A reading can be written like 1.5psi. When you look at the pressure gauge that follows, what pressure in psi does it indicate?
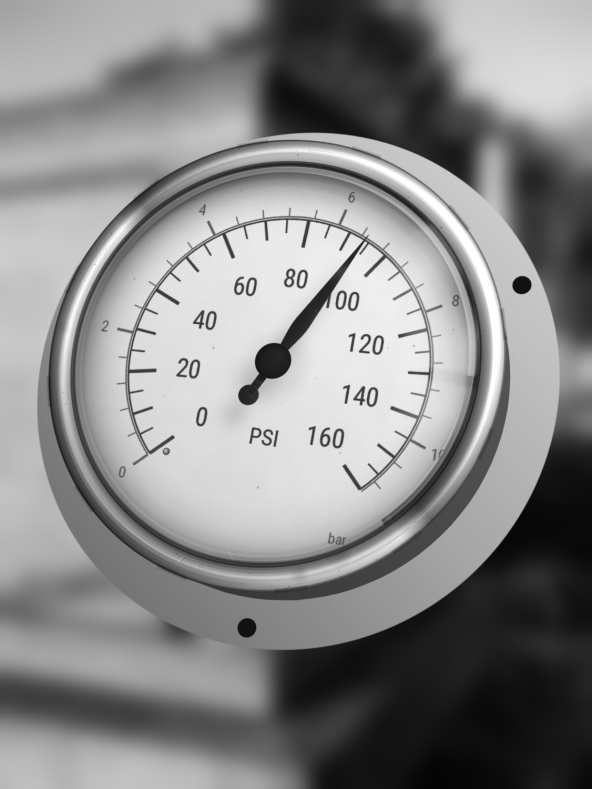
95psi
